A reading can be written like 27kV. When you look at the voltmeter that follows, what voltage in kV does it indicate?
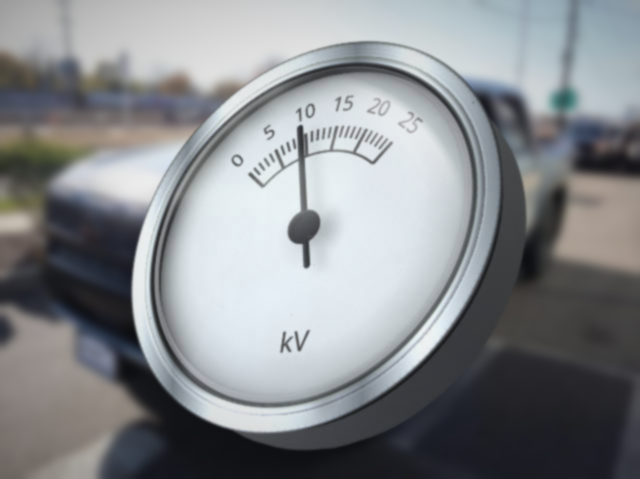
10kV
